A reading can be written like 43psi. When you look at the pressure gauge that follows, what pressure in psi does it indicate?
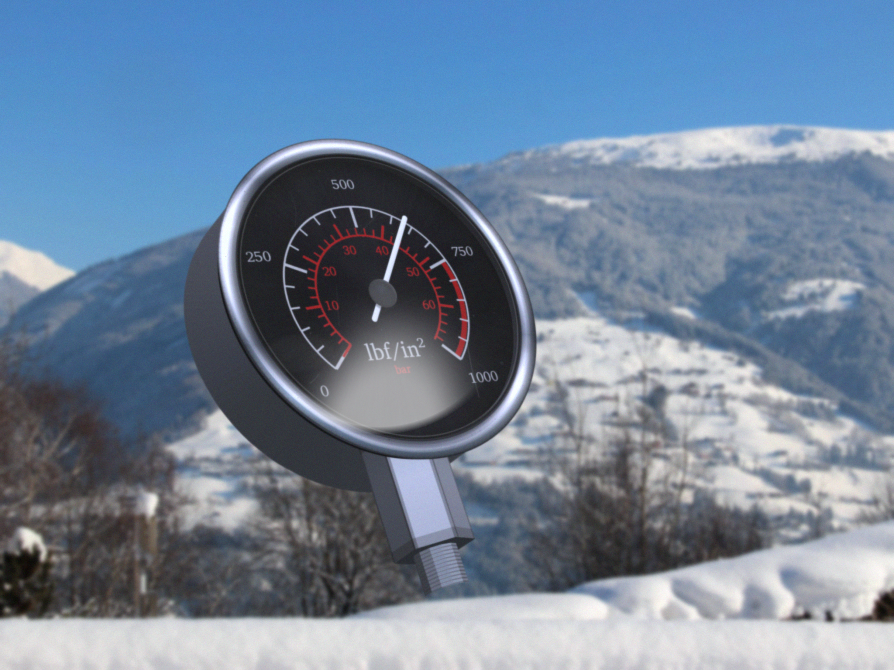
625psi
